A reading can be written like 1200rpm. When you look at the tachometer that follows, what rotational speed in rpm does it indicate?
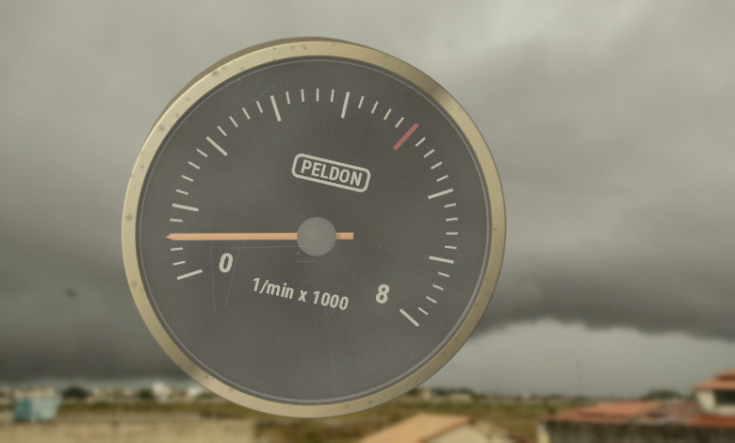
600rpm
